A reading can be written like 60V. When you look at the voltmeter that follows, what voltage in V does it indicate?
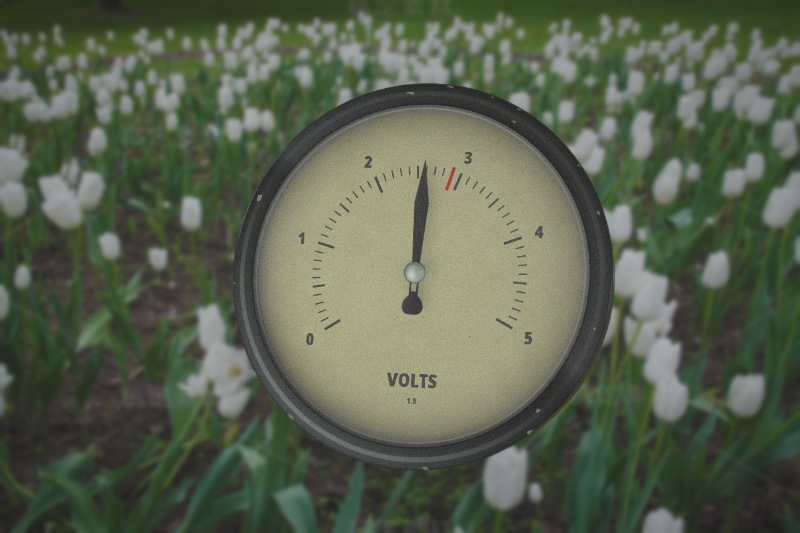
2.6V
